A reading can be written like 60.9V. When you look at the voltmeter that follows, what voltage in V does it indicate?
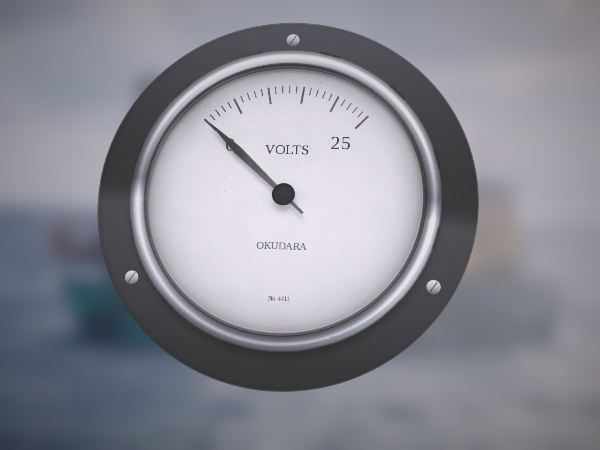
0V
